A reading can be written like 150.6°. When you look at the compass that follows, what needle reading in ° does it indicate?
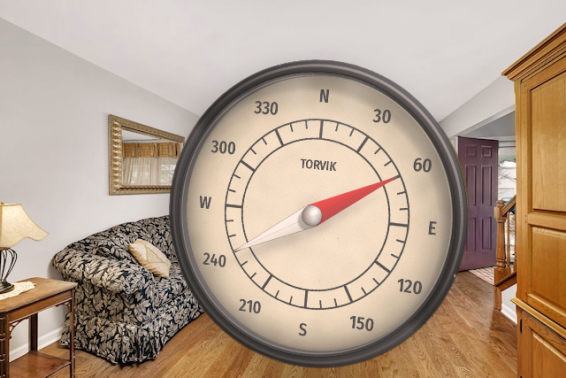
60°
